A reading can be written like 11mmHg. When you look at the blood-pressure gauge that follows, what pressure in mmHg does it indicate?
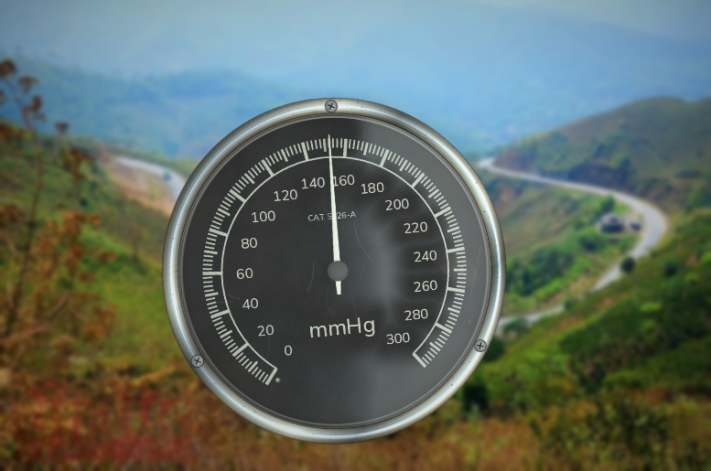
152mmHg
